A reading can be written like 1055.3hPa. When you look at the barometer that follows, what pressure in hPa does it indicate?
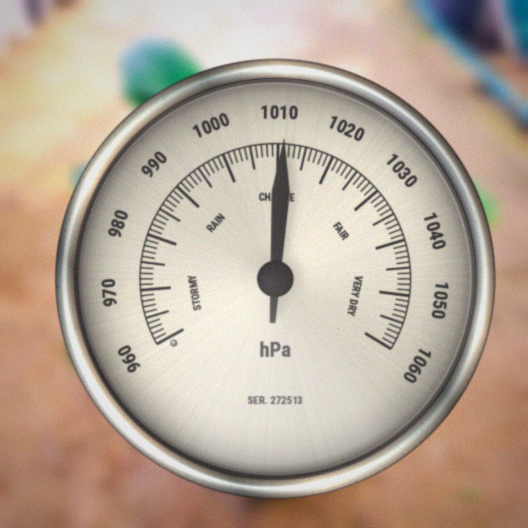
1011hPa
